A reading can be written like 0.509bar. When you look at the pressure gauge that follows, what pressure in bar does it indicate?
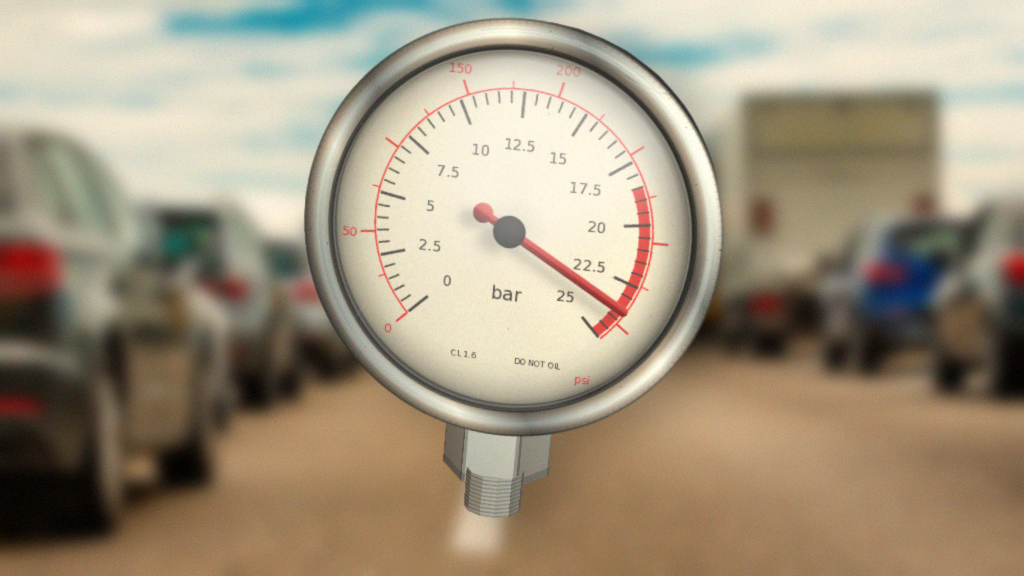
23.5bar
